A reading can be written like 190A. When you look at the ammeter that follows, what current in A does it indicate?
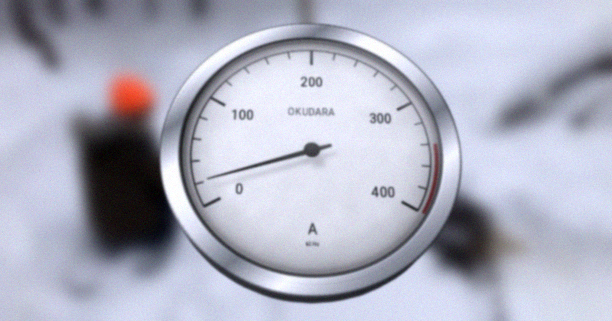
20A
